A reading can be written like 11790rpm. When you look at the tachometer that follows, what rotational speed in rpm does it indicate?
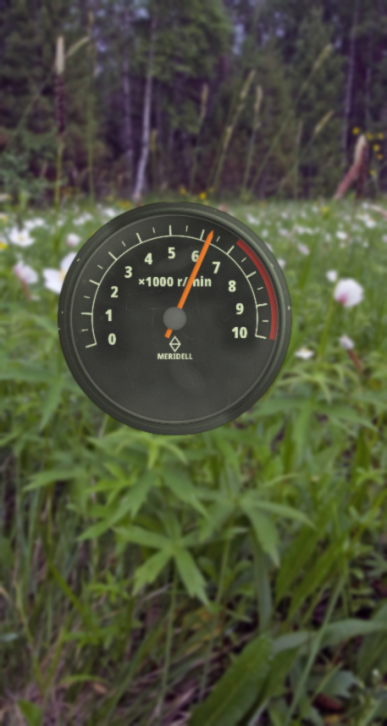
6250rpm
